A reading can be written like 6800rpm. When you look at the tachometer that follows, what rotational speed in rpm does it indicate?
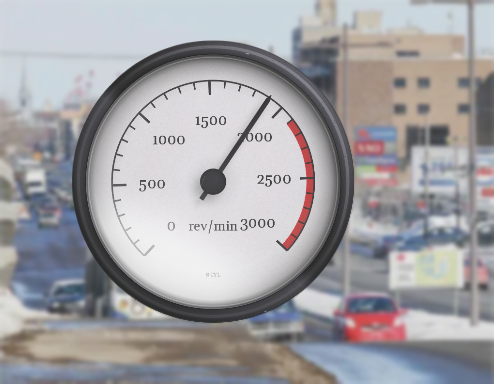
1900rpm
